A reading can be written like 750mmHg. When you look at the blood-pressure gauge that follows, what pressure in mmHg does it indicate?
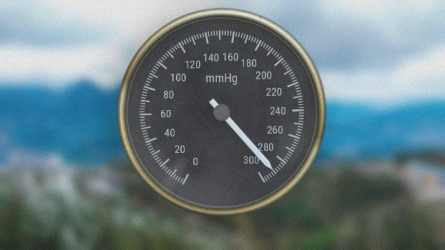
290mmHg
